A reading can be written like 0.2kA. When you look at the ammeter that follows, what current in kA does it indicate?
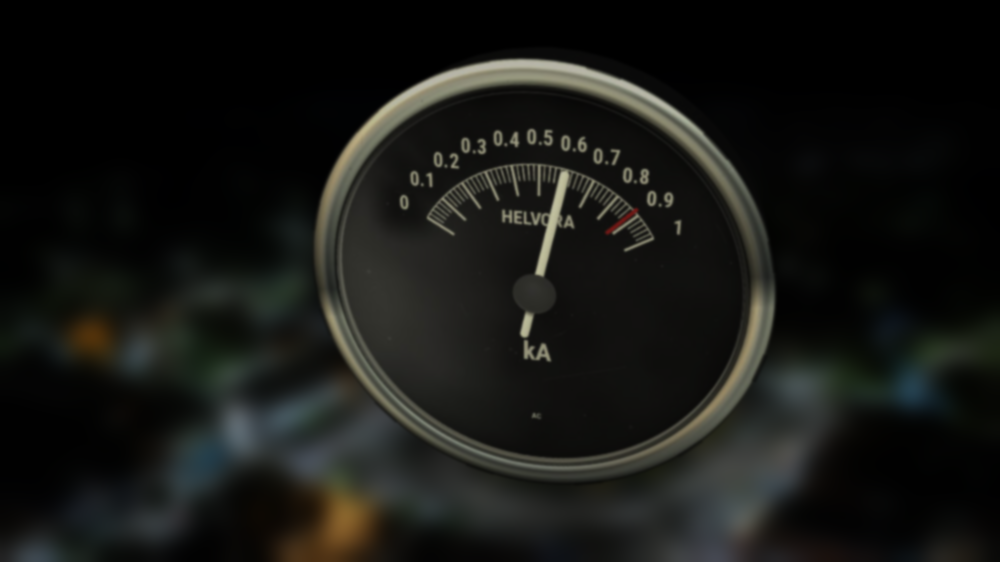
0.6kA
